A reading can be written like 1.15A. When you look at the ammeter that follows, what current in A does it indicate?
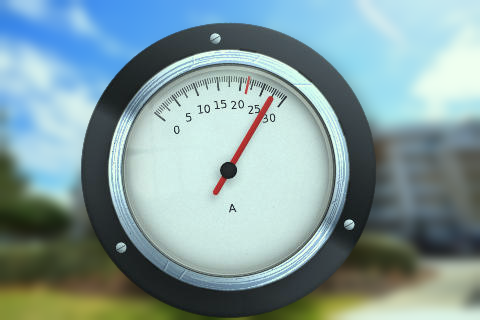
27.5A
